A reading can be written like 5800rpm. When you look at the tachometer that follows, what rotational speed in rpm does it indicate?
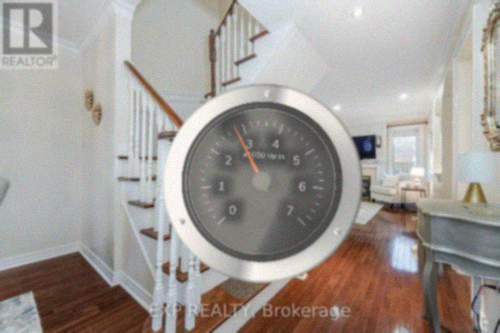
2800rpm
